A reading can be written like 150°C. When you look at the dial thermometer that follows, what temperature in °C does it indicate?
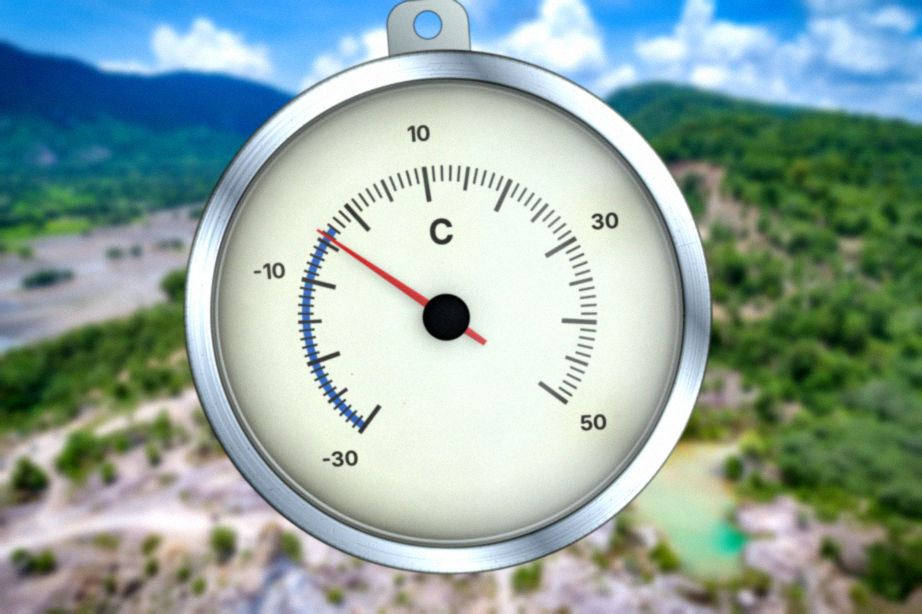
-4°C
